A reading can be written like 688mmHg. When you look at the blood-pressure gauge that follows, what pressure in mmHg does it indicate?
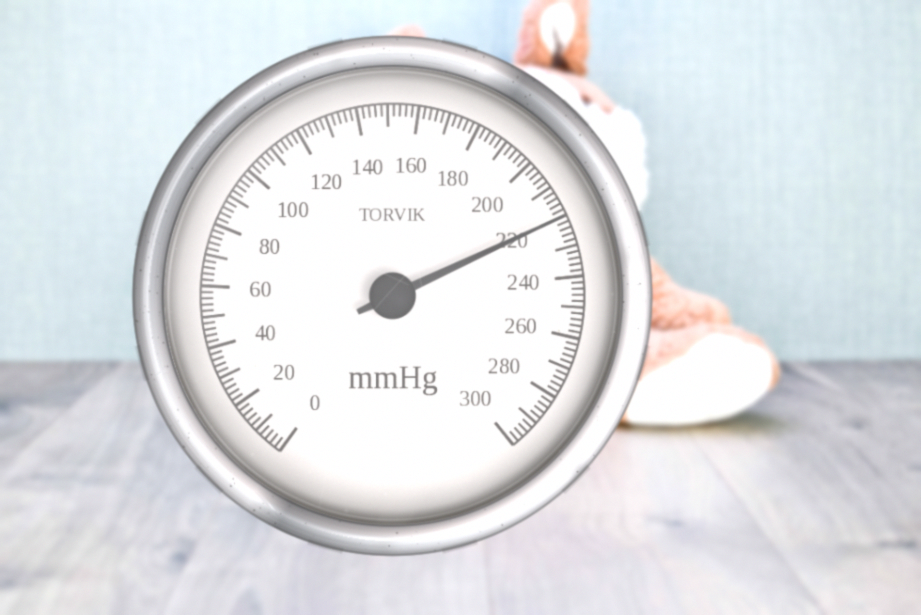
220mmHg
